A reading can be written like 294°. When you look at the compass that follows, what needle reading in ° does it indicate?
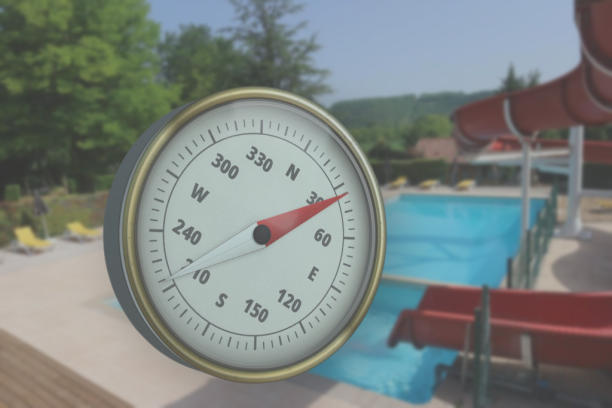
35°
